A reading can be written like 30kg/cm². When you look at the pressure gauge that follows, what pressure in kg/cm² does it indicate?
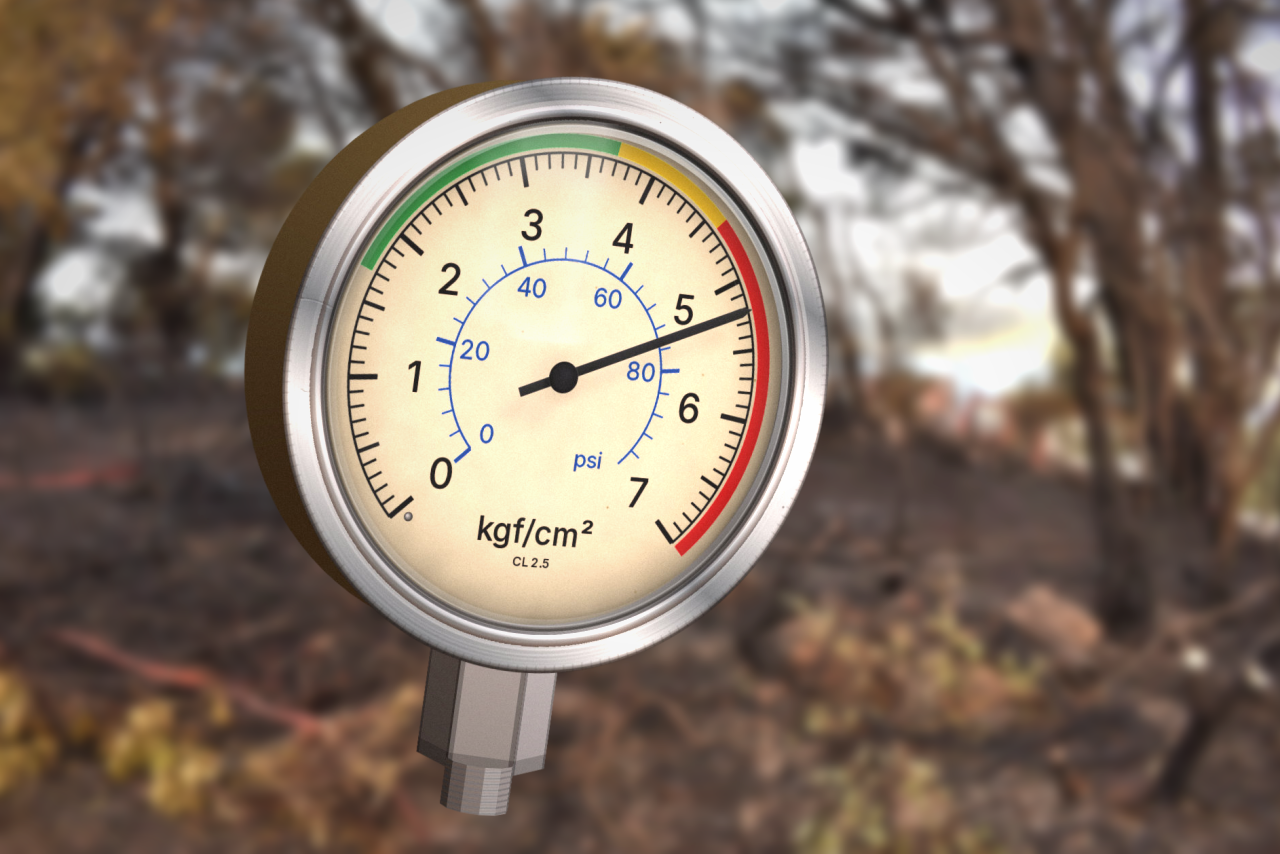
5.2kg/cm²
